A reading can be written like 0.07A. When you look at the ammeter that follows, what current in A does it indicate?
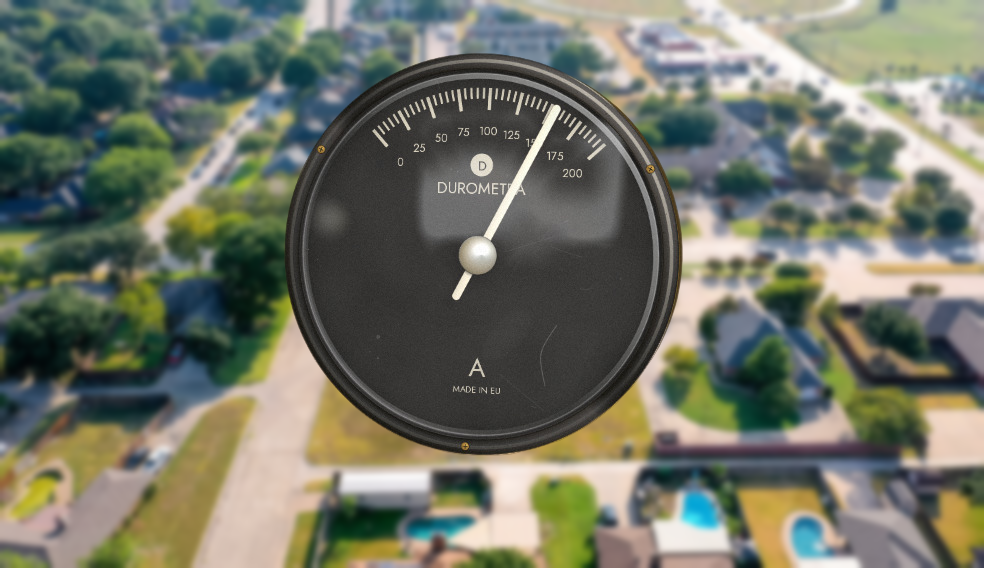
155A
